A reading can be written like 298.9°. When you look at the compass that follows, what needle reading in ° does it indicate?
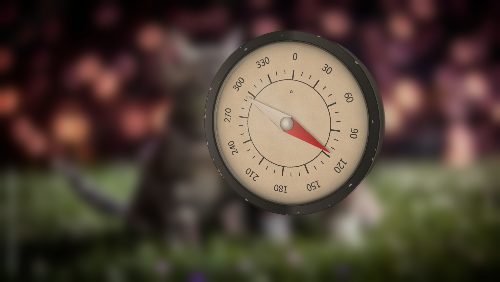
115°
